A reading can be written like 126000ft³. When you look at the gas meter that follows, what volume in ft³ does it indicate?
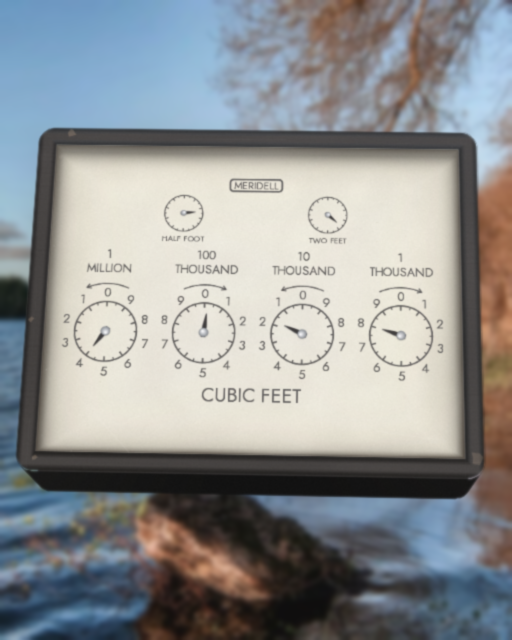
401800ft³
